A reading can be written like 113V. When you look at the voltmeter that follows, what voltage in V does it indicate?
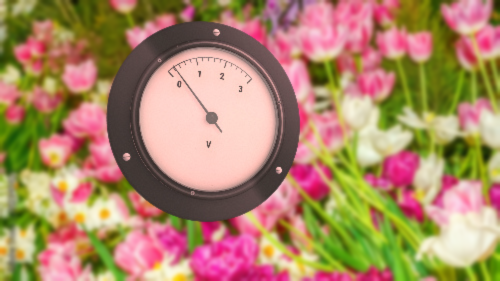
0.2V
